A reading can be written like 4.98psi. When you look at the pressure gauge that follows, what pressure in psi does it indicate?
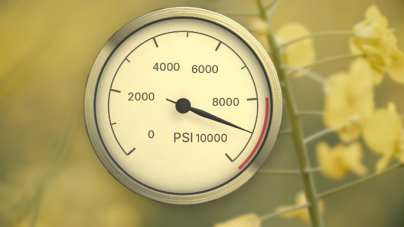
9000psi
